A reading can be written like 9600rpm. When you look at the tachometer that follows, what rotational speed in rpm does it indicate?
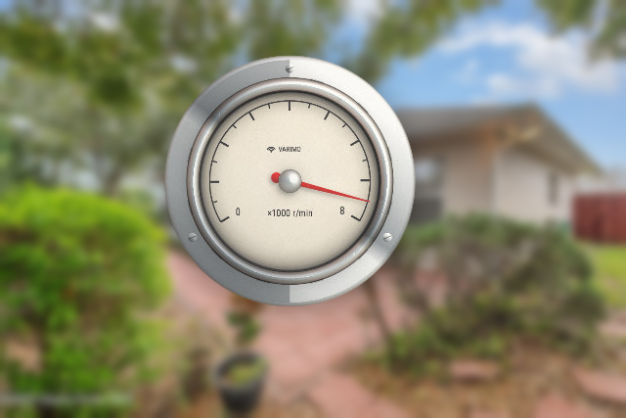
7500rpm
